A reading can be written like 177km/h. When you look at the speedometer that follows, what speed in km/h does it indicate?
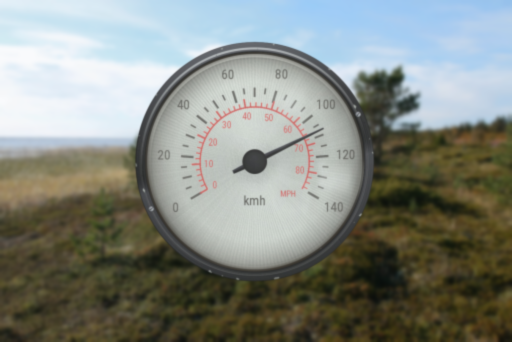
107.5km/h
